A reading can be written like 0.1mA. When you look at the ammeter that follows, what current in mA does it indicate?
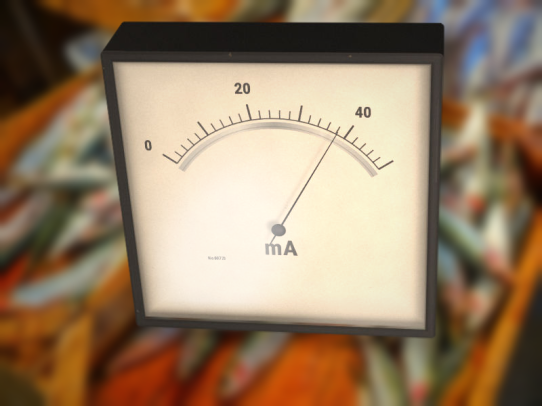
38mA
